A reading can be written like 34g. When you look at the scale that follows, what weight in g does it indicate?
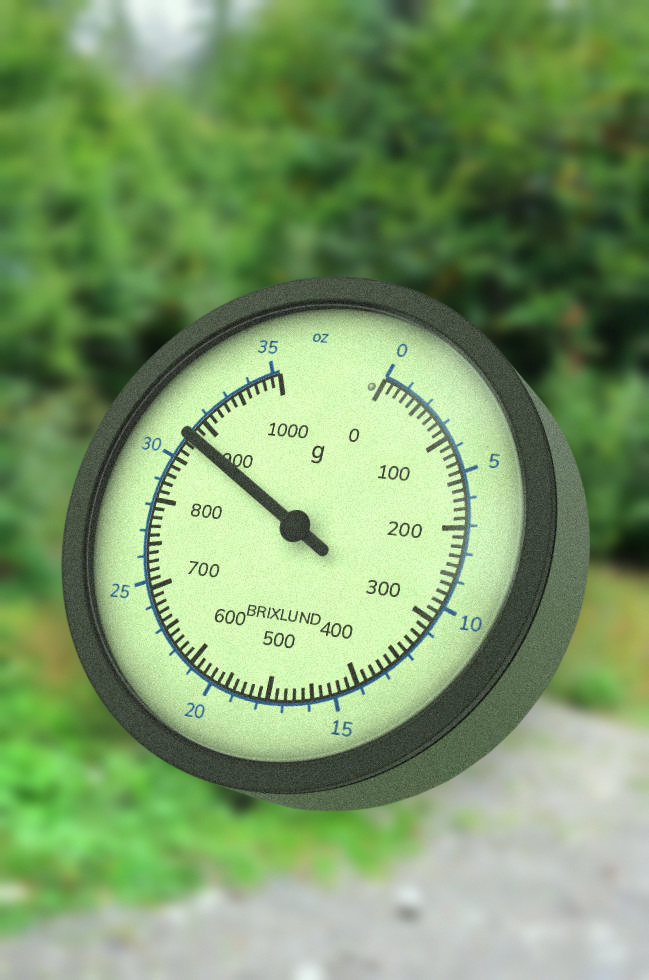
880g
